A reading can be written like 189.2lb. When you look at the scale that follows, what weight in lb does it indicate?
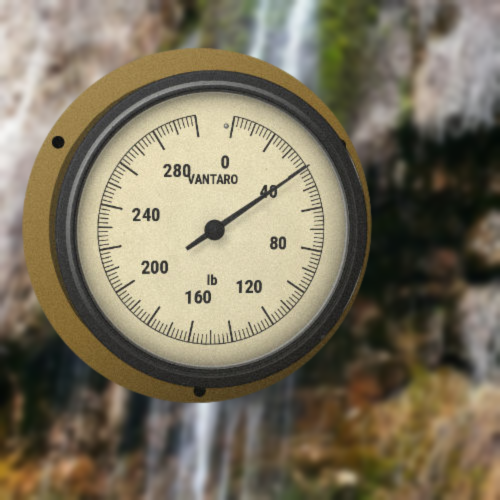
40lb
